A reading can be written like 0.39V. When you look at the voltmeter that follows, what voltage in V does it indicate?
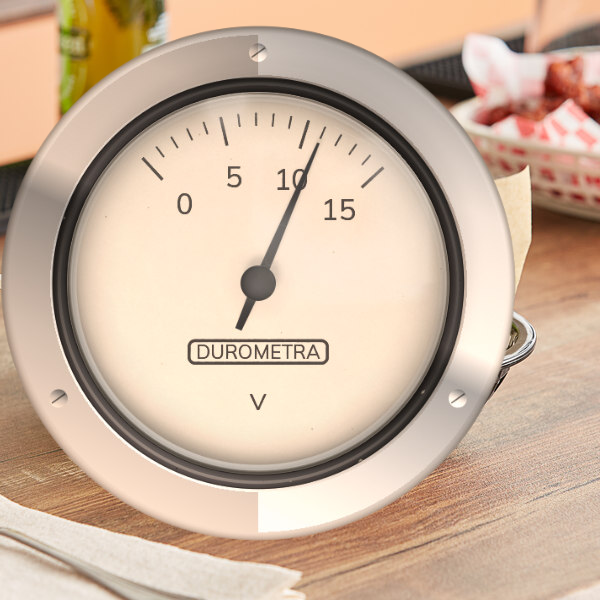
11V
